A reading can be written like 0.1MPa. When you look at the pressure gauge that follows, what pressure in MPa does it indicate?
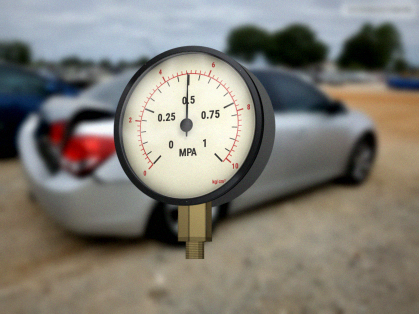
0.5MPa
